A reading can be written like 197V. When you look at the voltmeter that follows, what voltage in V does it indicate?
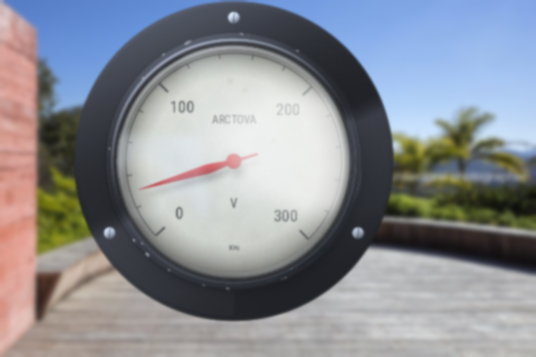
30V
